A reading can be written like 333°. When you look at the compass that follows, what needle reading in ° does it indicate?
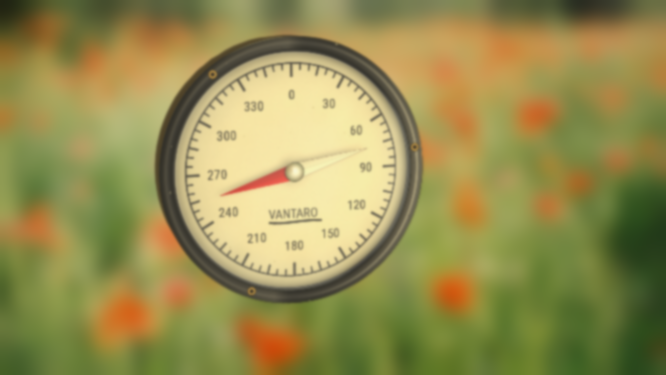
255°
